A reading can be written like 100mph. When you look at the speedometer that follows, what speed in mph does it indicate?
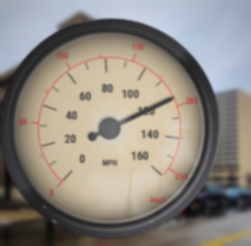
120mph
